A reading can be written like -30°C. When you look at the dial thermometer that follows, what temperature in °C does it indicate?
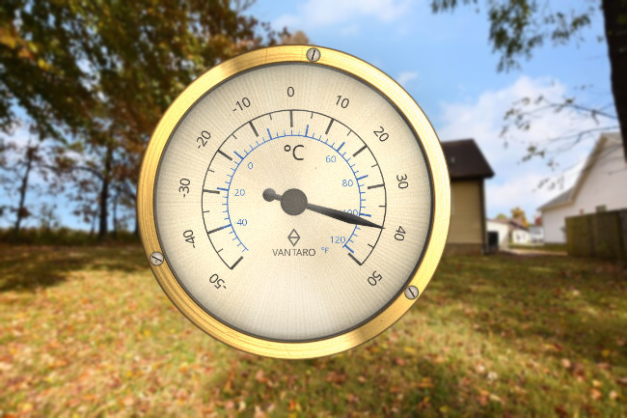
40°C
